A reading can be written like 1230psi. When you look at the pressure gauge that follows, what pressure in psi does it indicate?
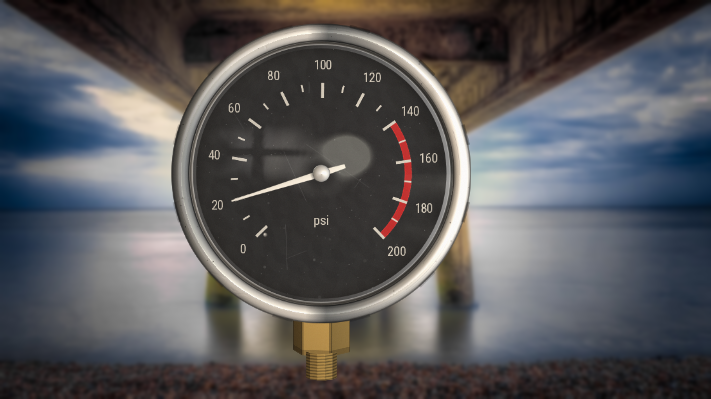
20psi
